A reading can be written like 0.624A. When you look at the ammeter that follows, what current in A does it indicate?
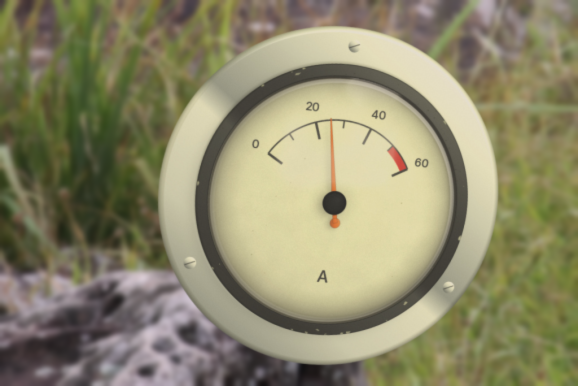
25A
